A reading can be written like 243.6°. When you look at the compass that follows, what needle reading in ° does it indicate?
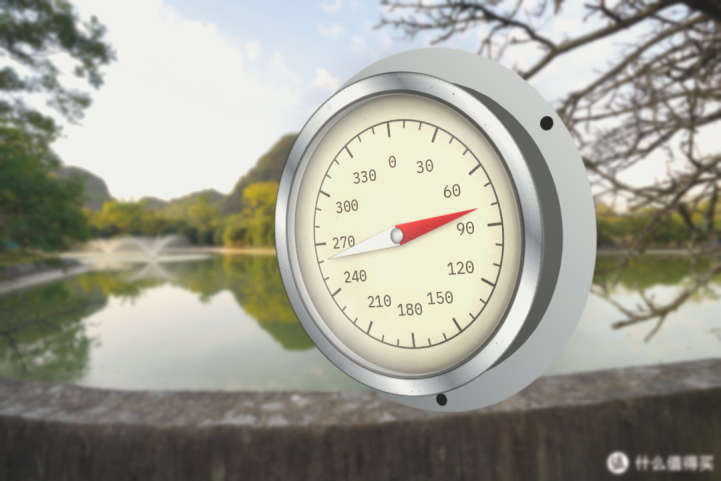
80°
